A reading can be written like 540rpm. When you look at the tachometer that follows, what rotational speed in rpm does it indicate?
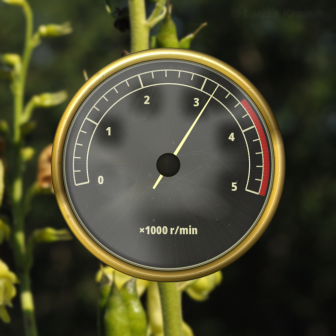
3200rpm
